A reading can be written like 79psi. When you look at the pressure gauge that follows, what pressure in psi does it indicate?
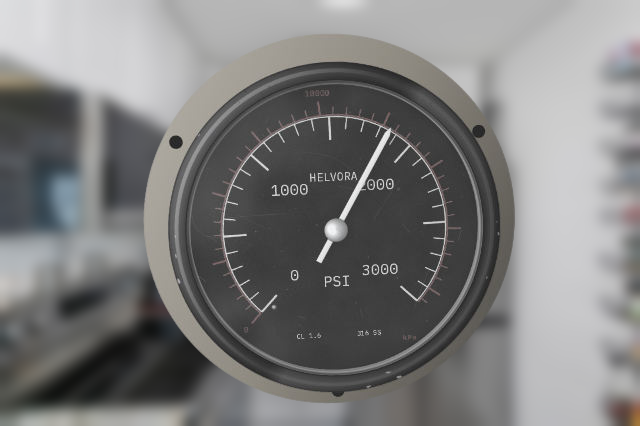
1850psi
